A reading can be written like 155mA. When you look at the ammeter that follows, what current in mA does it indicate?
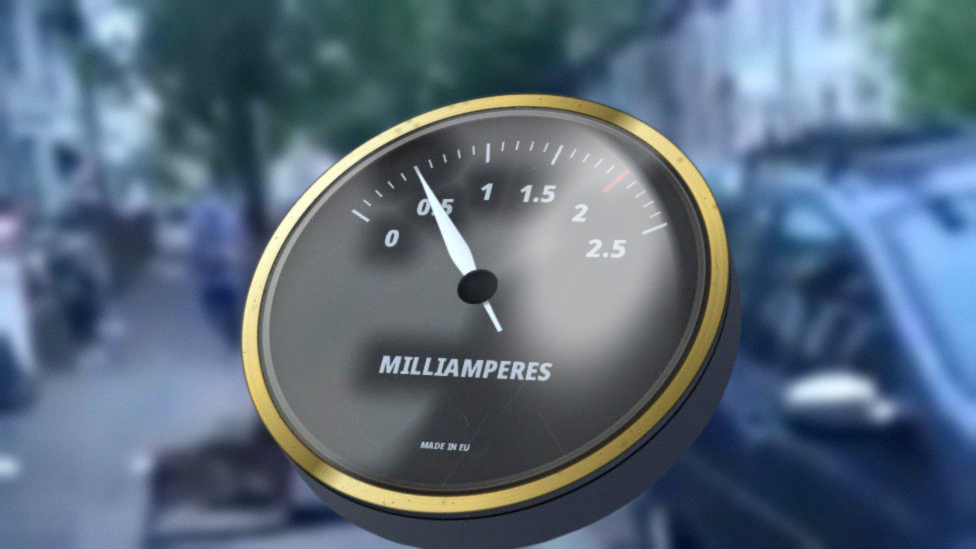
0.5mA
